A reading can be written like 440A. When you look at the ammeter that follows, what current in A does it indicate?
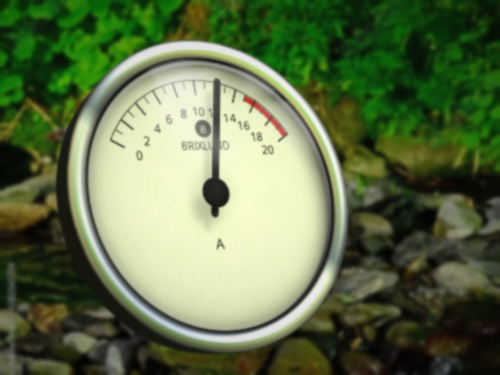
12A
